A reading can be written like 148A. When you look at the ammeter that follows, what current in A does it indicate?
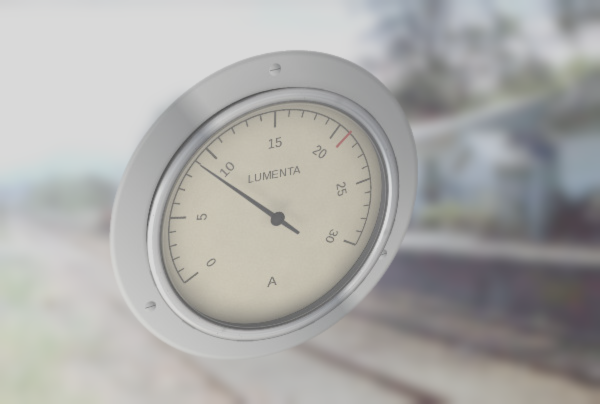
9A
